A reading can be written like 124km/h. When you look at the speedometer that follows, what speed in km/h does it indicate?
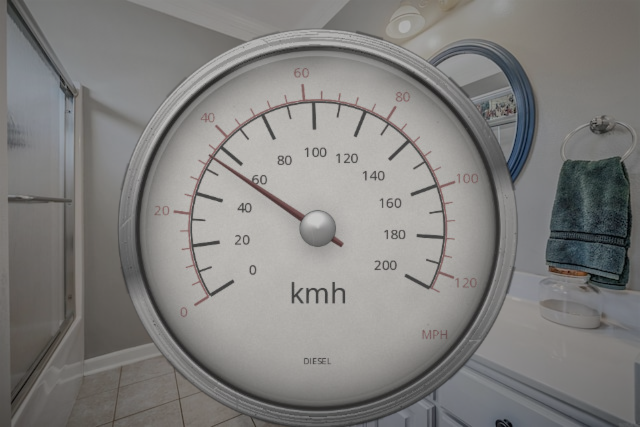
55km/h
